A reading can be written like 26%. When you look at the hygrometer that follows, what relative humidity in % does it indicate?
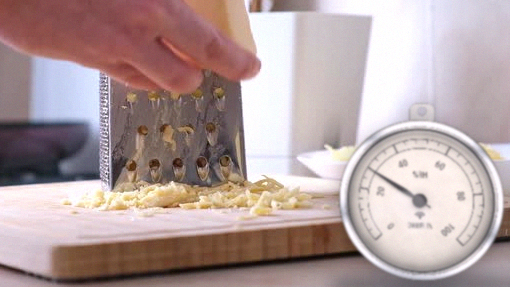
28%
